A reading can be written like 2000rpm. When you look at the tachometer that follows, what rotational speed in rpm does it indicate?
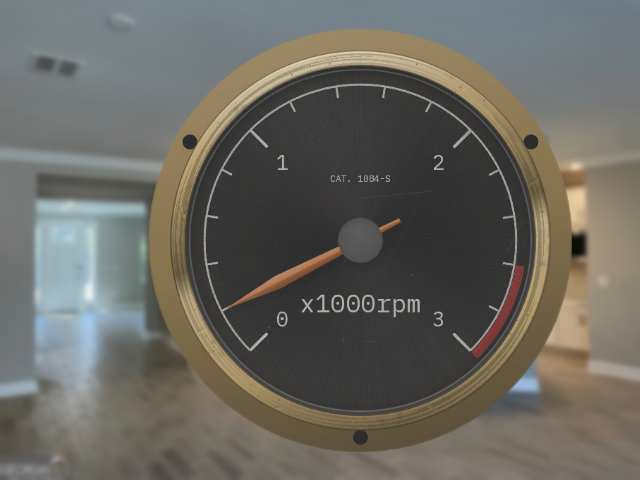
200rpm
